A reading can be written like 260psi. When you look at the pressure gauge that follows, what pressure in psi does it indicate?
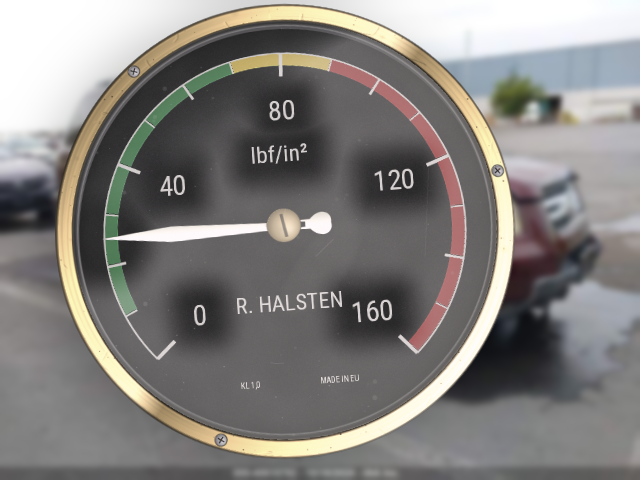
25psi
